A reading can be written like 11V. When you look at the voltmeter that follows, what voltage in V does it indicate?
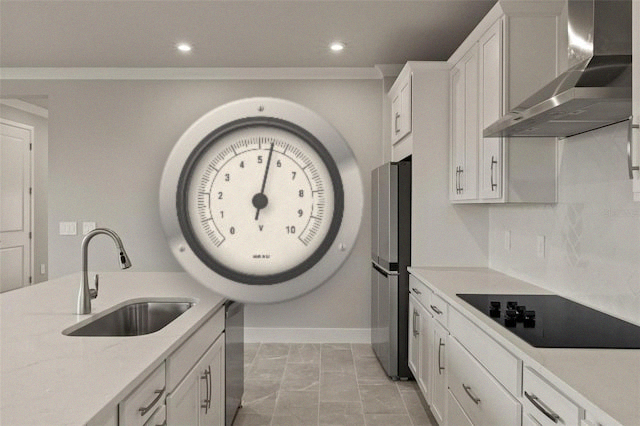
5.5V
